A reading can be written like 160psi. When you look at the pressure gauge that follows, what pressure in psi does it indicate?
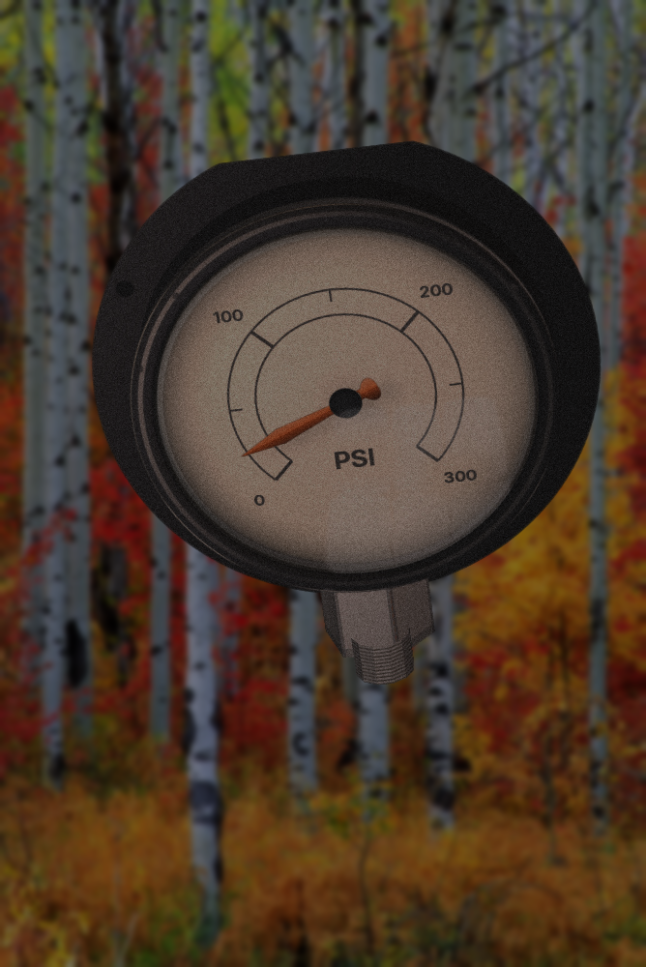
25psi
